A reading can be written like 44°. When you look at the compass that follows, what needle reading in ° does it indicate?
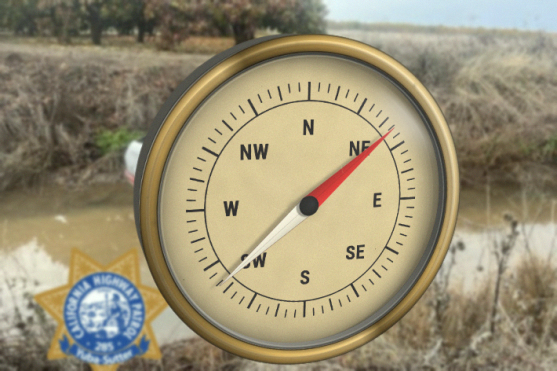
50°
